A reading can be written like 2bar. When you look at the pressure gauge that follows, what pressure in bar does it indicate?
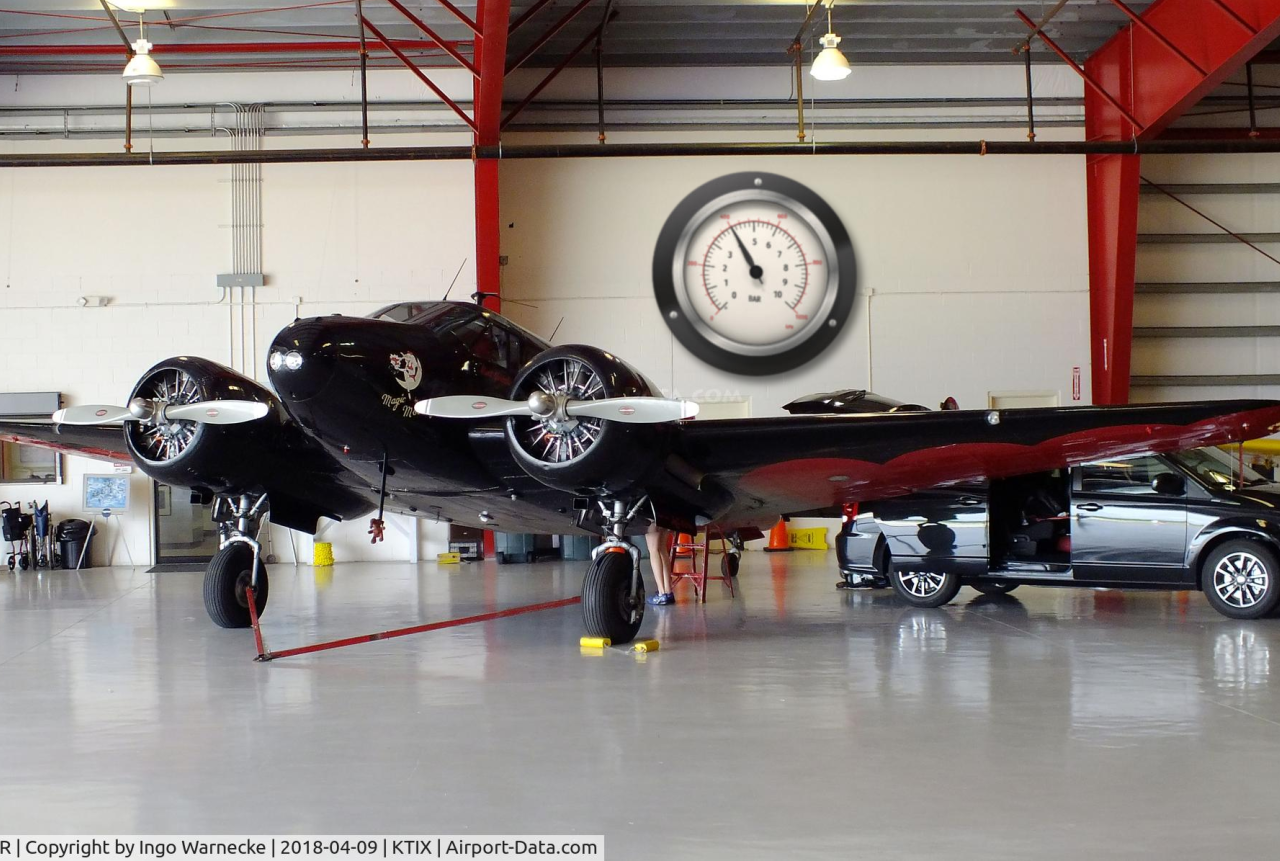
4bar
